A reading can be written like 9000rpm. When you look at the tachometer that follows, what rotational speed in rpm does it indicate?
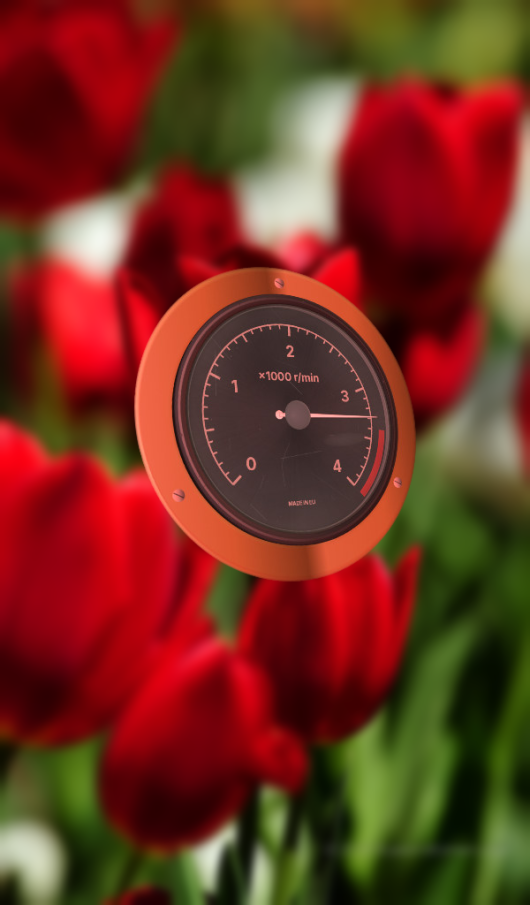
3300rpm
